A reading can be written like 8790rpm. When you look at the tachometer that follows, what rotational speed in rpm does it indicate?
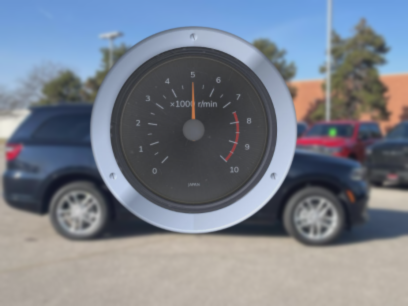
5000rpm
